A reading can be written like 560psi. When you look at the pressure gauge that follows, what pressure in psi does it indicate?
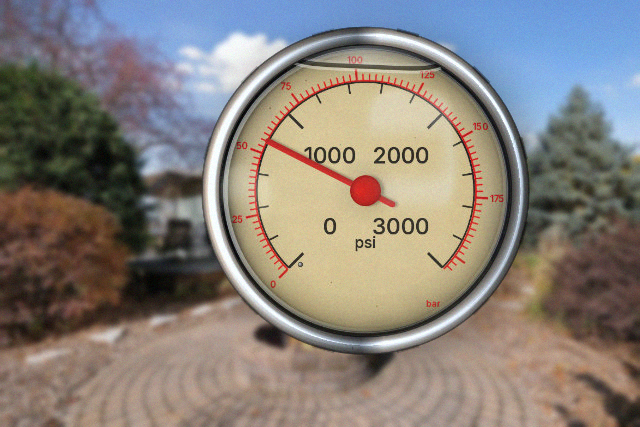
800psi
